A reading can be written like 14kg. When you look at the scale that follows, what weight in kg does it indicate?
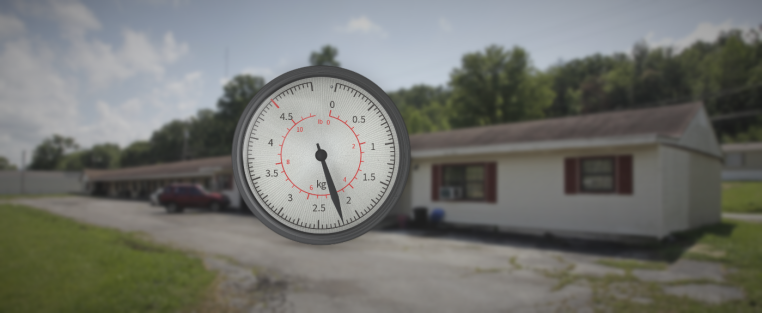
2.2kg
